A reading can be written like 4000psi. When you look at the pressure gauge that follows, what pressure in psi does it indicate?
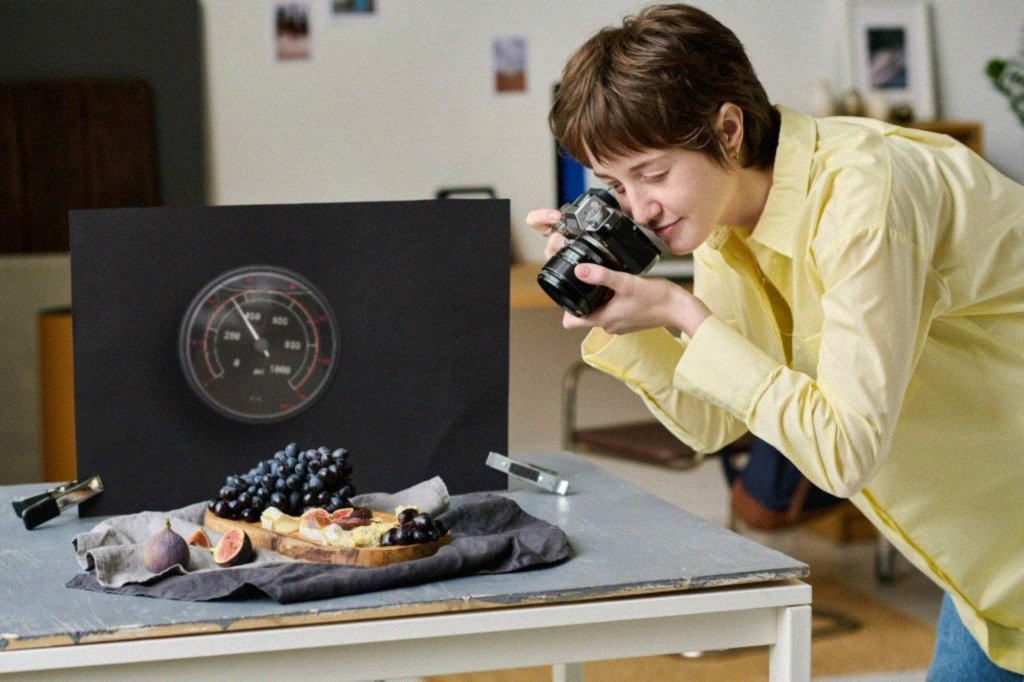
350psi
